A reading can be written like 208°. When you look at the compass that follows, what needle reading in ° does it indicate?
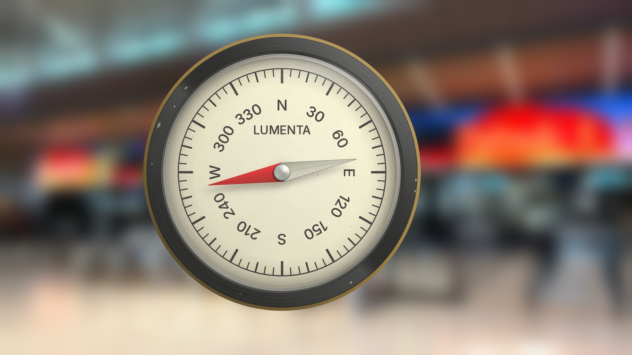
260°
